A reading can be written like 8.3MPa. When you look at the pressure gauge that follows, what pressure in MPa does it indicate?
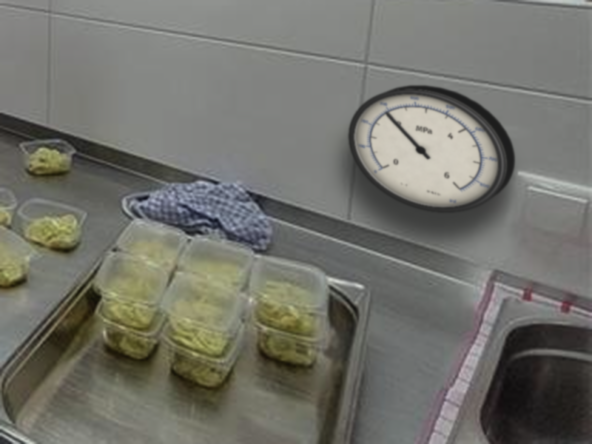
2MPa
